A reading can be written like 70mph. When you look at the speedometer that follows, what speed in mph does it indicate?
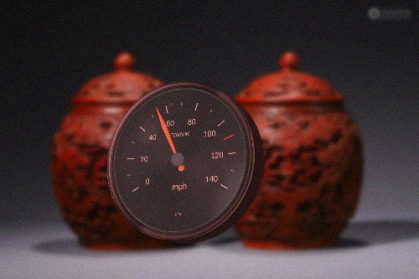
55mph
